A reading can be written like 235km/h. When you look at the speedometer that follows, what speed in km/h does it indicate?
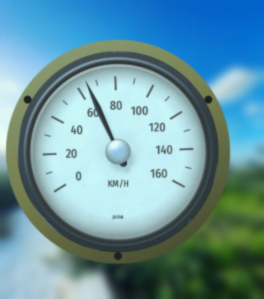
65km/h
